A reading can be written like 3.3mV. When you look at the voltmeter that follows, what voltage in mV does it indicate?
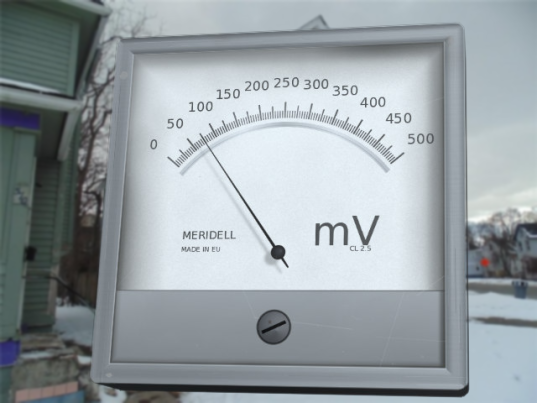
75mV
